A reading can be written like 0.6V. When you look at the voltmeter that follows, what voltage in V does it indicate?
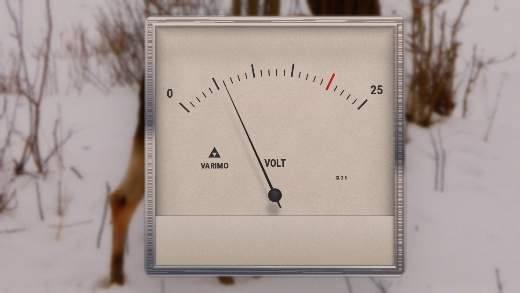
6V
